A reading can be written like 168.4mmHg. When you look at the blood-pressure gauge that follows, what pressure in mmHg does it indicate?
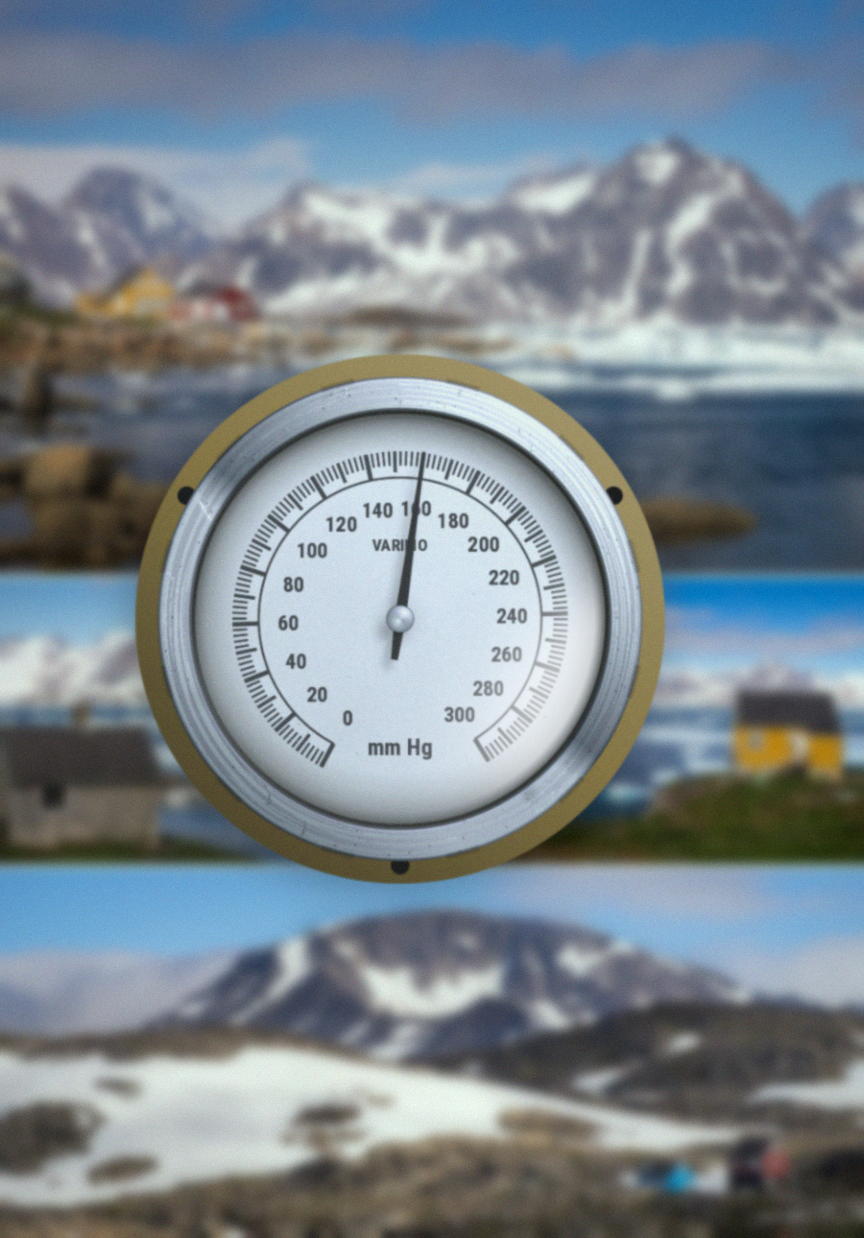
160mmHg
